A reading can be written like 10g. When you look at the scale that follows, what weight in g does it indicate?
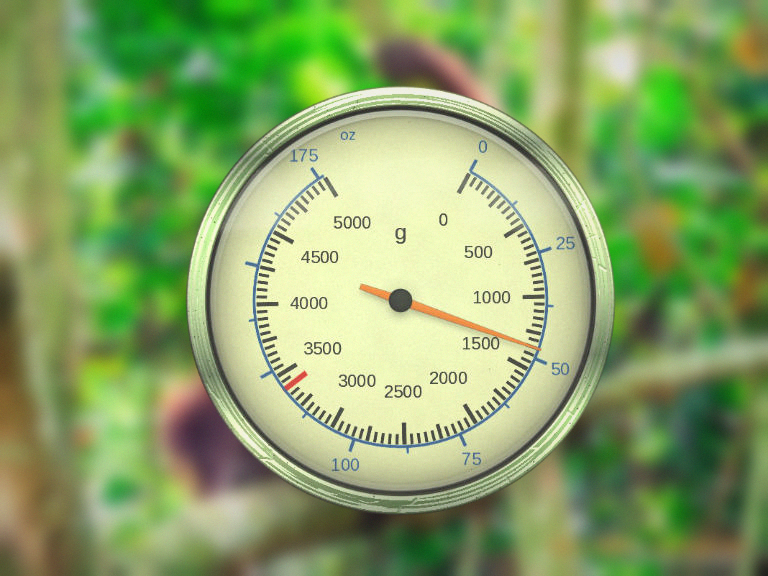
1350g
